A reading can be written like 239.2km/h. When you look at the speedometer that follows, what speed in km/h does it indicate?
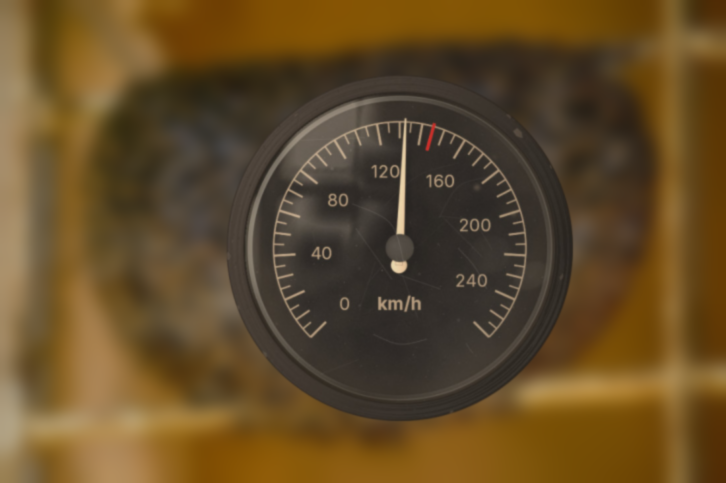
132.5km/h
